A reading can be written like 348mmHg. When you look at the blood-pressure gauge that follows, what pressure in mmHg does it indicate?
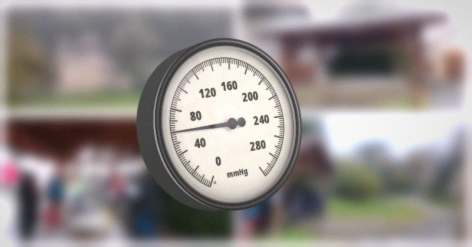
60mmHg
